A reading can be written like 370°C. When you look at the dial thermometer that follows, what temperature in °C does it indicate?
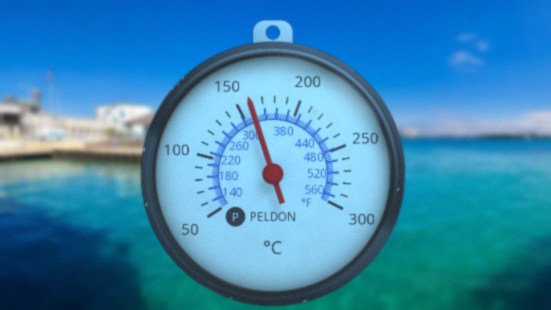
160°C
